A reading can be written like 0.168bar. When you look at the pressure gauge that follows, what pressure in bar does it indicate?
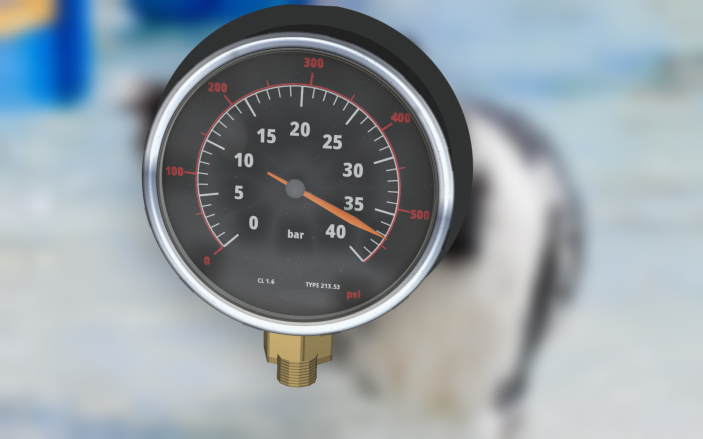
37bar
